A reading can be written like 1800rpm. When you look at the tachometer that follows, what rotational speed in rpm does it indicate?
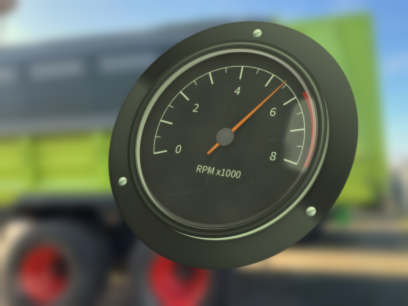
5500rpm
